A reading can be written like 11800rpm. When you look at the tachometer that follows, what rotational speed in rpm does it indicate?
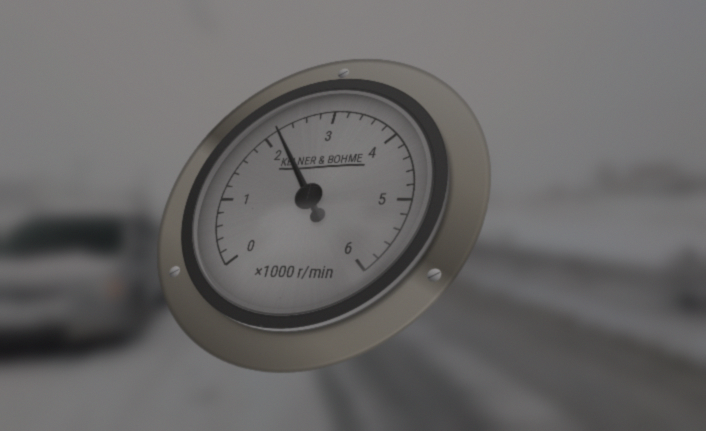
2200rpm
